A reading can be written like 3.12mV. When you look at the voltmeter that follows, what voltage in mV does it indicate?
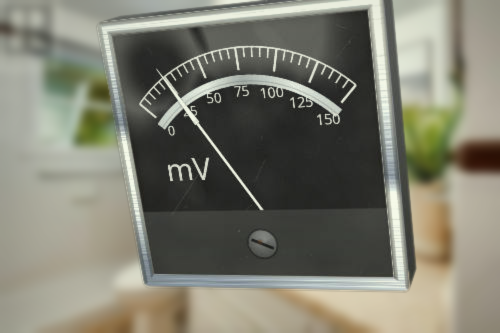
25mV
